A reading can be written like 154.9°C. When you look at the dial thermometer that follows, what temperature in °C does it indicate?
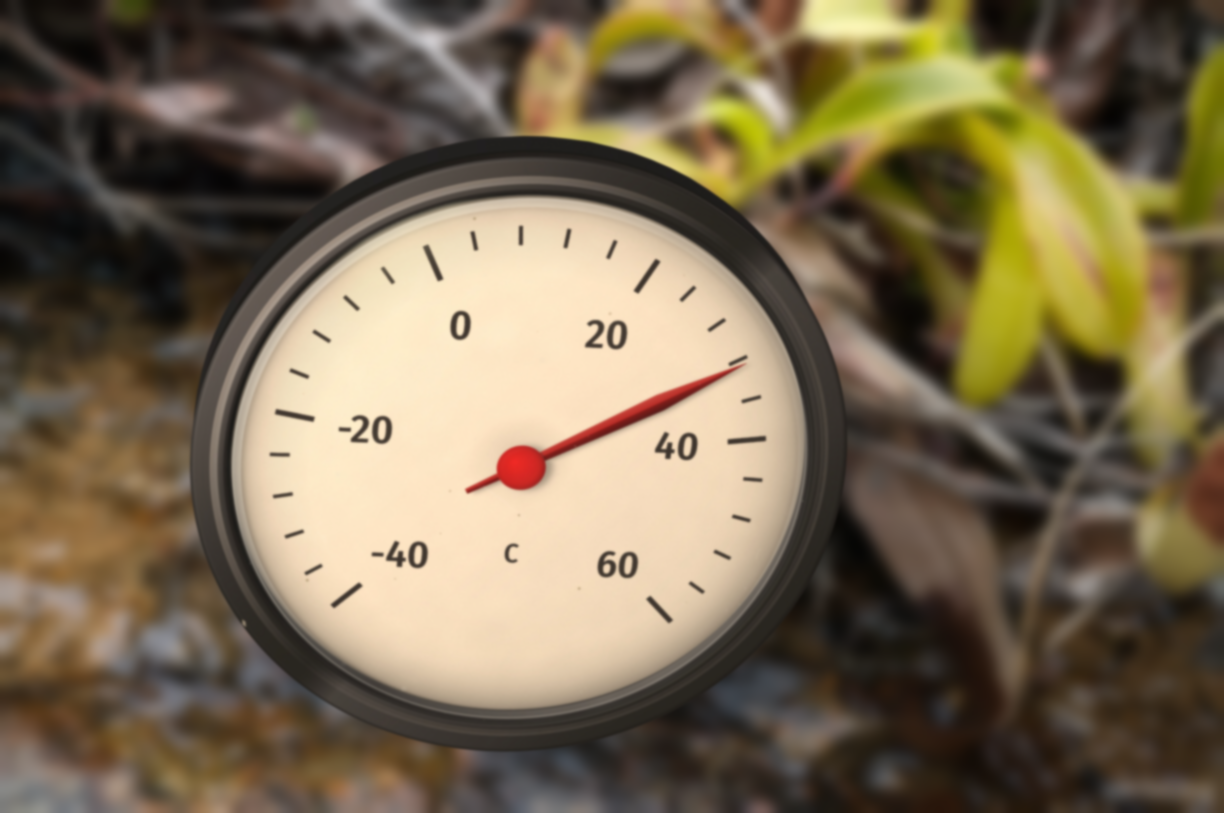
32°C
